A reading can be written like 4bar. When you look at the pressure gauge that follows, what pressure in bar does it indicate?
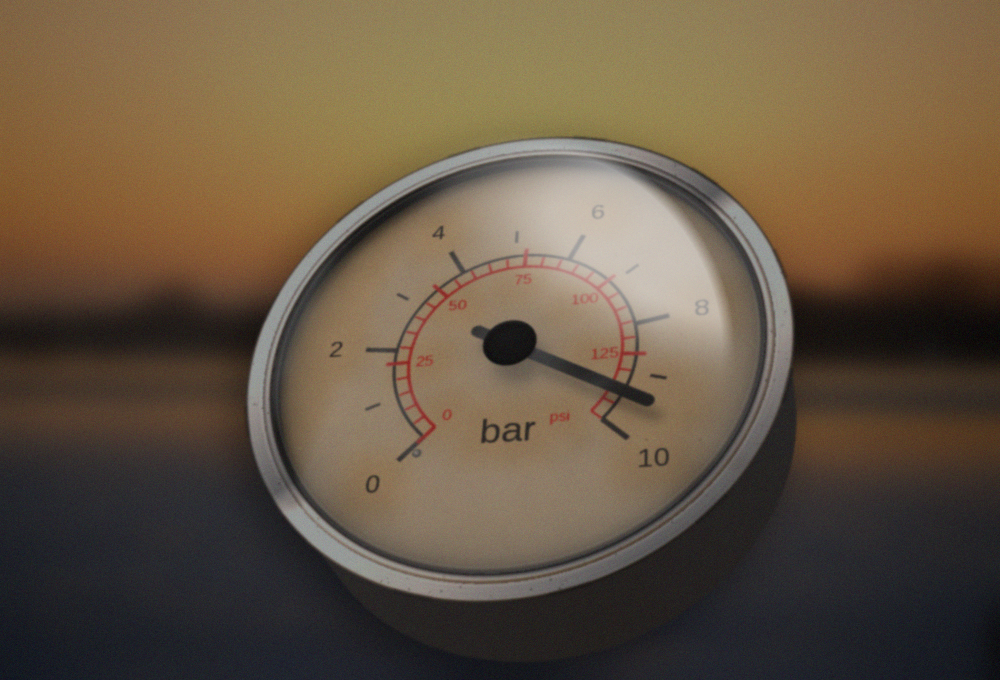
9.5bar
